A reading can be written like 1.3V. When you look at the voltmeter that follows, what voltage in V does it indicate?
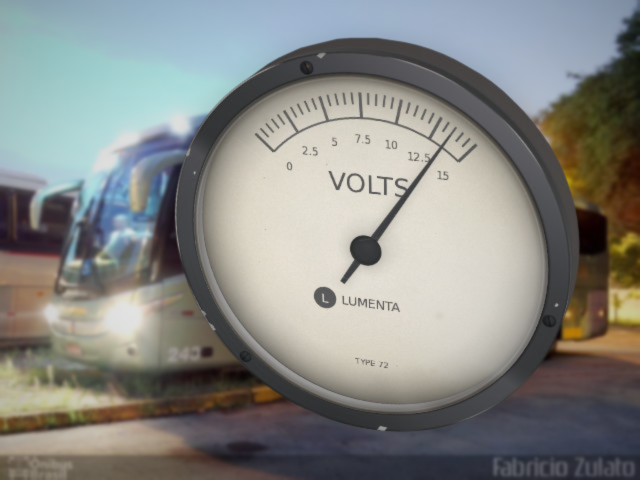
13.5V
